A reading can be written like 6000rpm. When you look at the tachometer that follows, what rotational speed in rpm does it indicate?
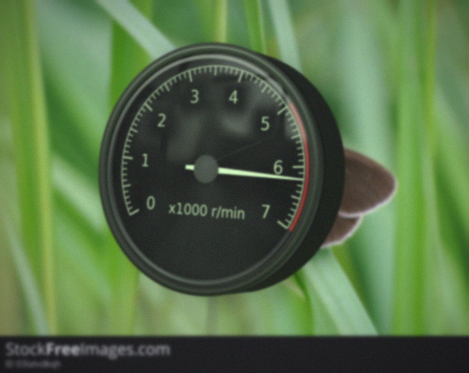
6200rpm
